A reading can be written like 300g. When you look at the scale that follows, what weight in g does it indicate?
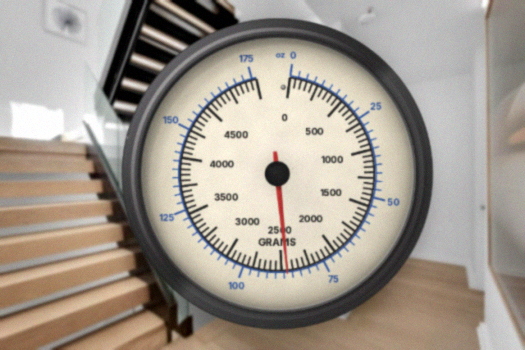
2450g
